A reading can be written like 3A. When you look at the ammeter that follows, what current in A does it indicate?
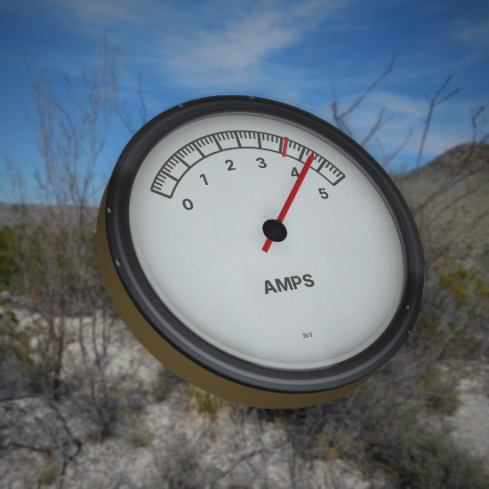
4.2A
